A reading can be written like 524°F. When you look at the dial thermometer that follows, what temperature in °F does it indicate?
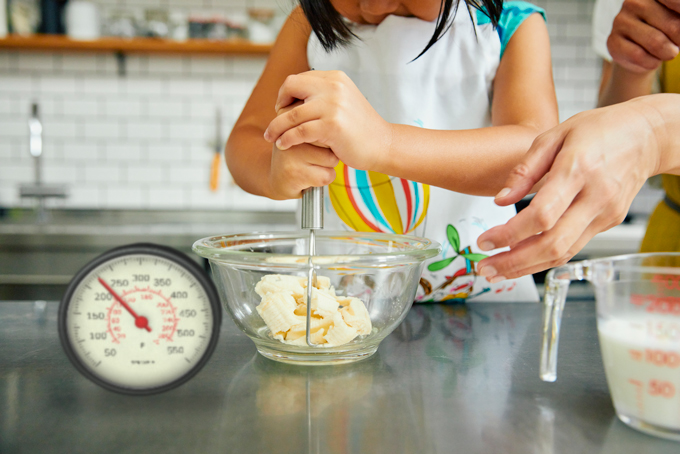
225°F
